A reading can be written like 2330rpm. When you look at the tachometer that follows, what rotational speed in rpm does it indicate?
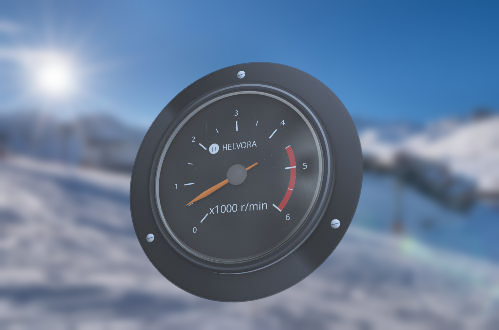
500rpm
